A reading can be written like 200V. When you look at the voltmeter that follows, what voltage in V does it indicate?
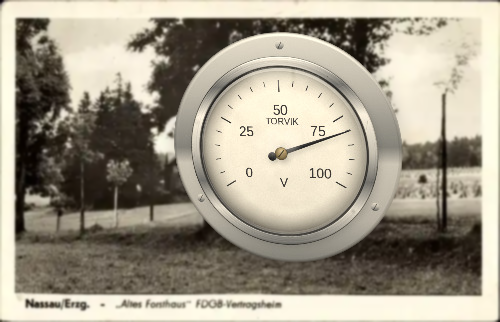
80V
